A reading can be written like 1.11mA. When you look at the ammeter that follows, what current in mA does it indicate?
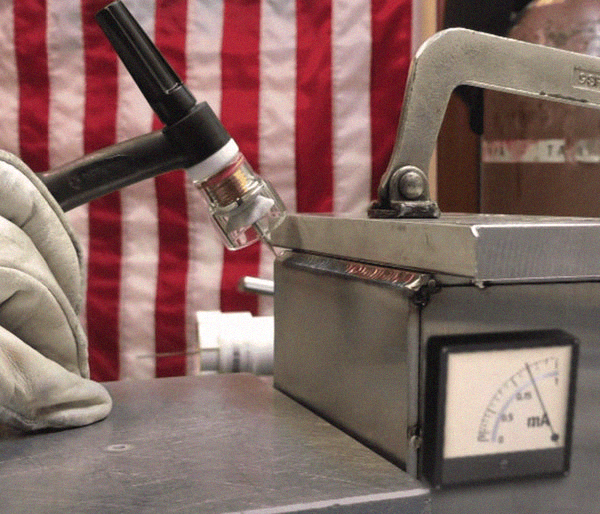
0.85mA
